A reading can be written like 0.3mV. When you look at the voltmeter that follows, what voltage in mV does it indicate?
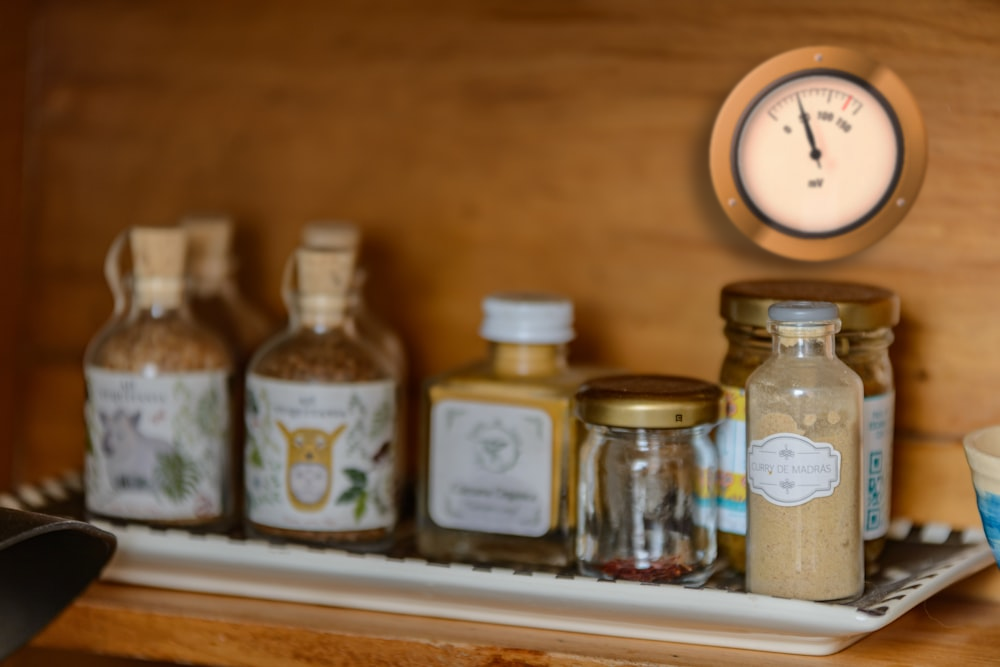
50mV
